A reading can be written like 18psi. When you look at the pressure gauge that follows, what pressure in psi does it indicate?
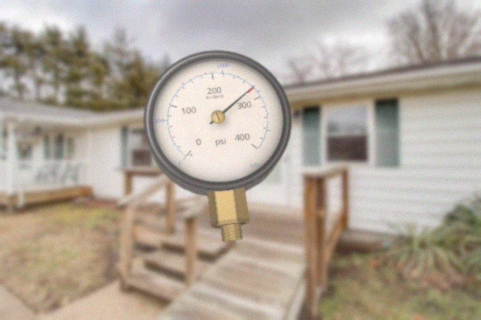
280psi
